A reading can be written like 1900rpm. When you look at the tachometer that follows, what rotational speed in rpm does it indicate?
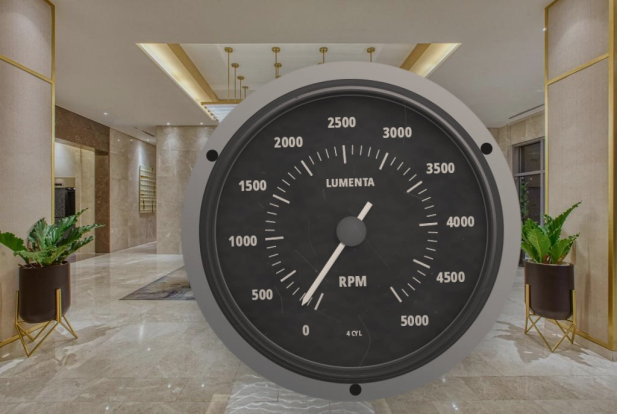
150rpm
